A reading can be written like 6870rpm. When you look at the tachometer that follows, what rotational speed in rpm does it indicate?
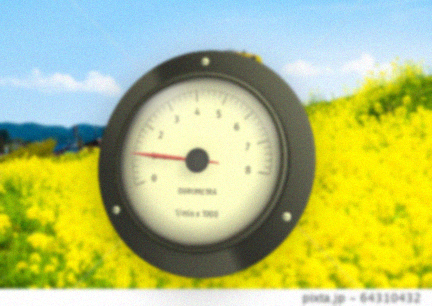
1000rpm
